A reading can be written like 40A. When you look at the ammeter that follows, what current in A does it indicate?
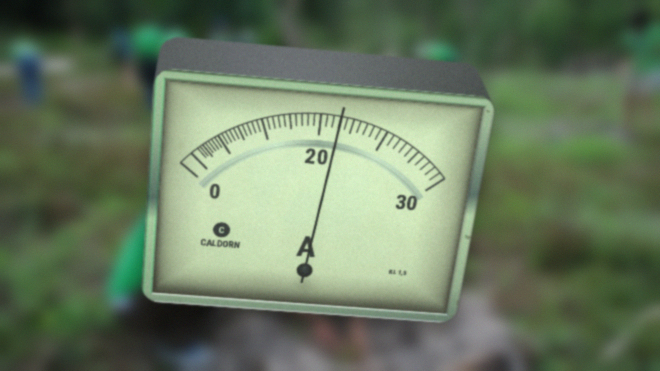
21.5A
